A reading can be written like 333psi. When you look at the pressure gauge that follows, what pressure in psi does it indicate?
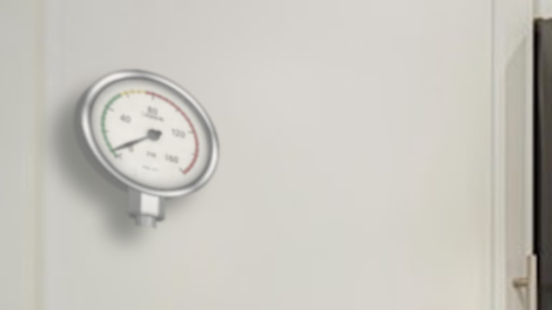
5psi
